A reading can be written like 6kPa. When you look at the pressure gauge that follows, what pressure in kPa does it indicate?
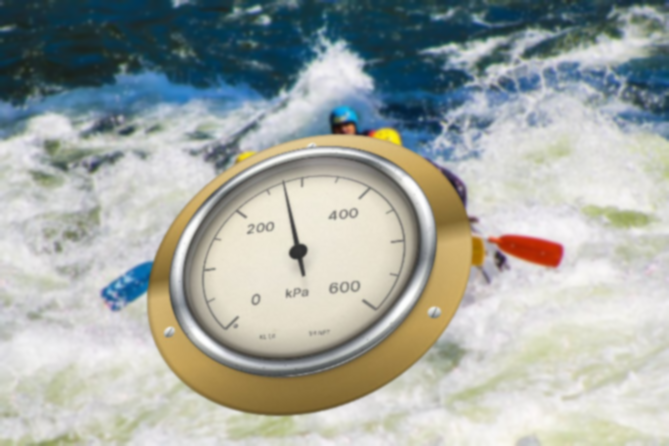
275kPa
